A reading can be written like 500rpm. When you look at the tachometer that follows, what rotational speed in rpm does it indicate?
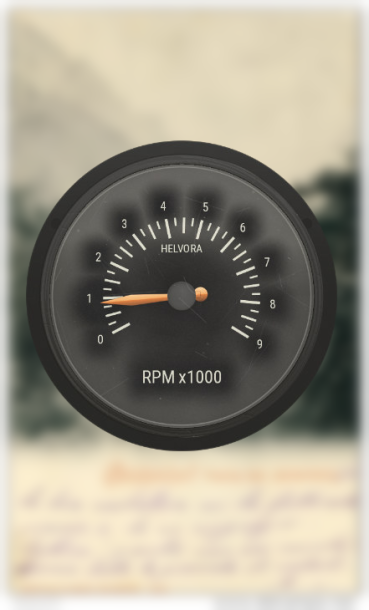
875rpm
